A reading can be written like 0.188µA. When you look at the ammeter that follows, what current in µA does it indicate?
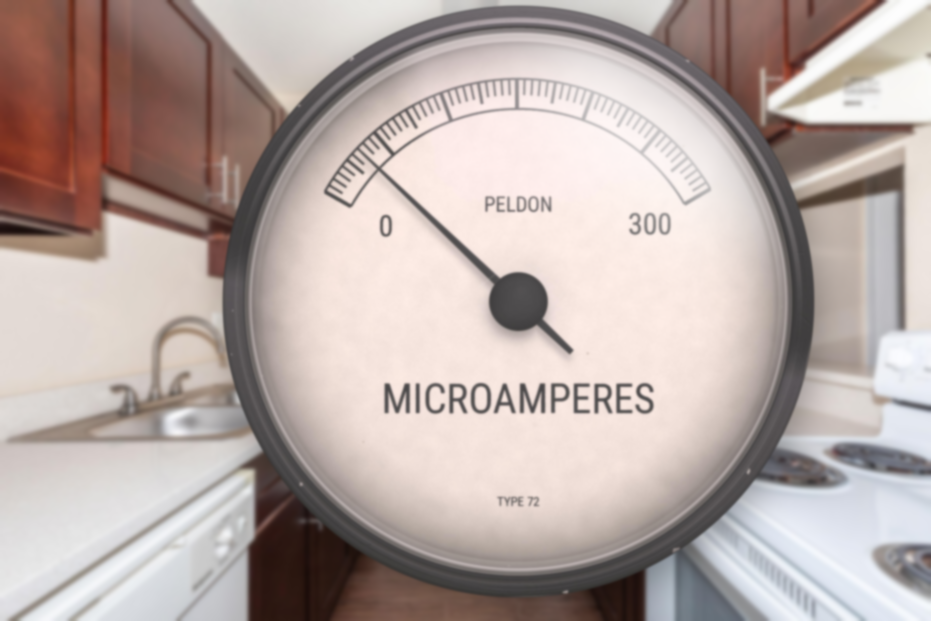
35µA
